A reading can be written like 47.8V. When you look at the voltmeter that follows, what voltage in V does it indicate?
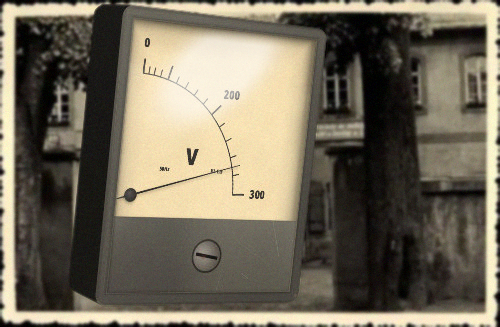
270V
